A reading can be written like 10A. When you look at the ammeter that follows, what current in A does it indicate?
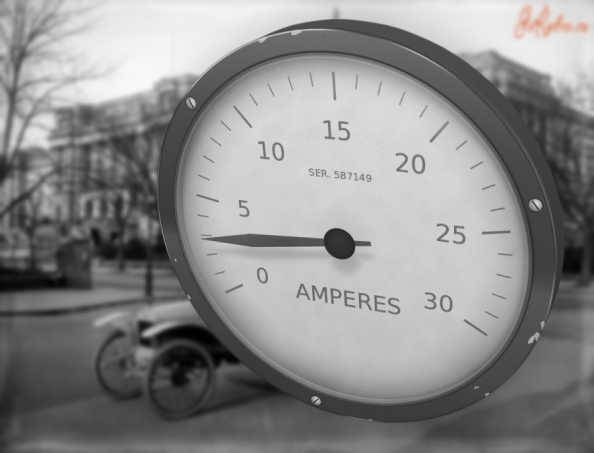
3A
